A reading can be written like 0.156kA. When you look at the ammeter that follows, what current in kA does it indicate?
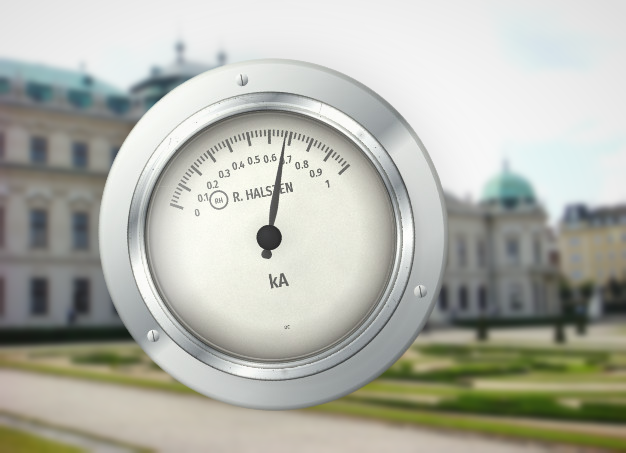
0.68kA
